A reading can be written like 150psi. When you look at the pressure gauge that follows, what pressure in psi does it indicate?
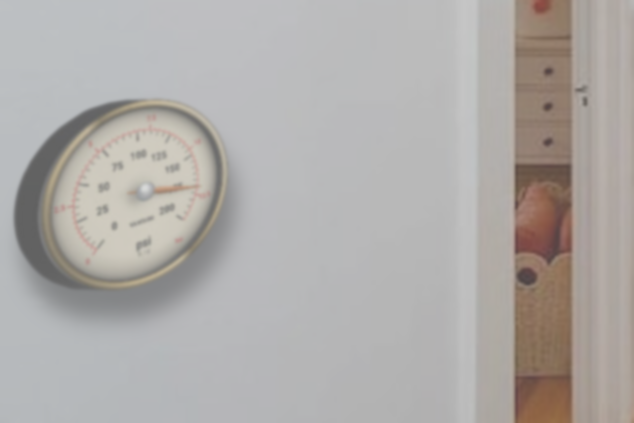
175psi
